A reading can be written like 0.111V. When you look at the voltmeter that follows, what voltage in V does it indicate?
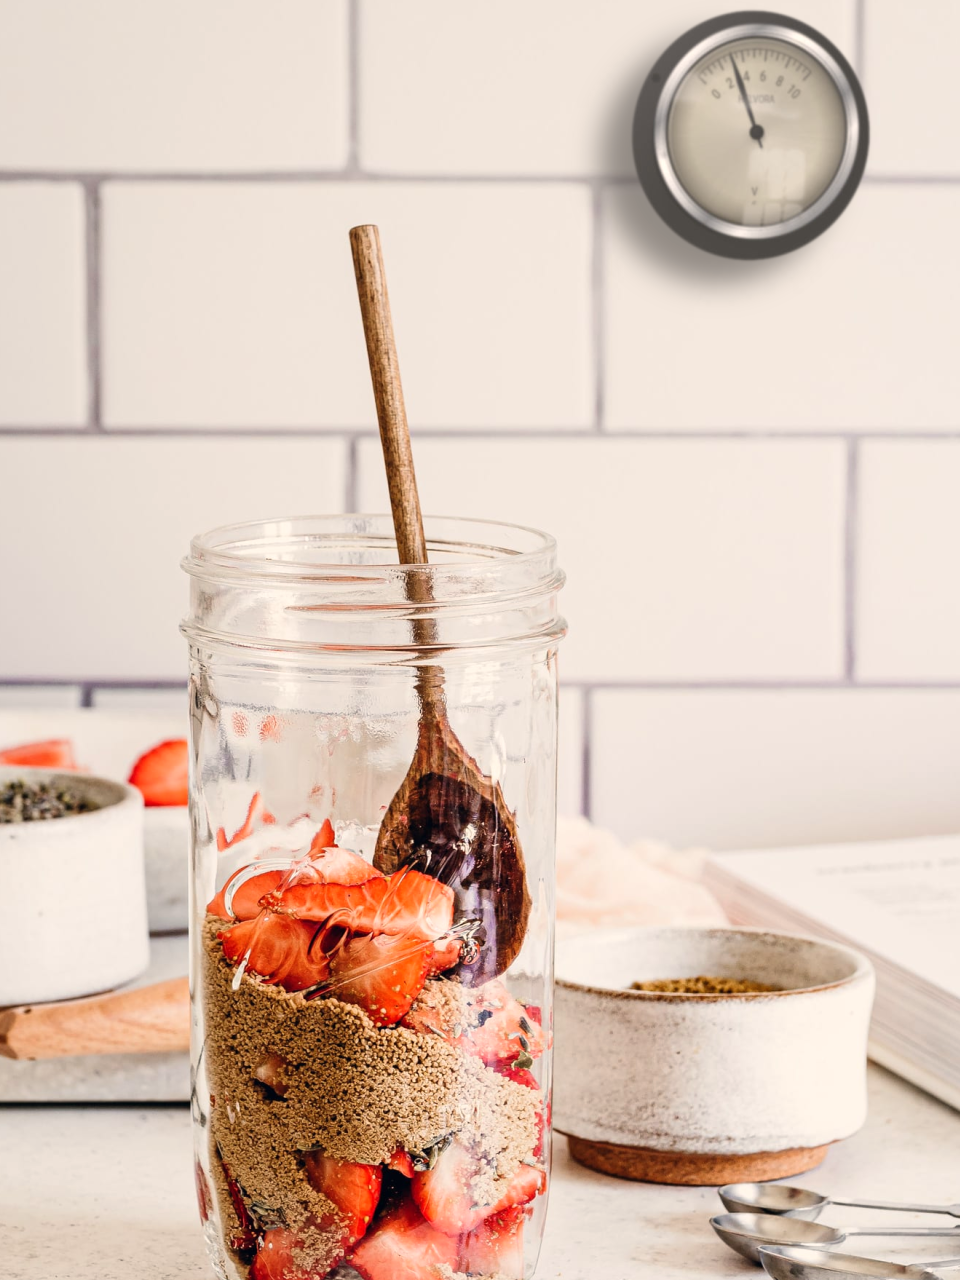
3V
